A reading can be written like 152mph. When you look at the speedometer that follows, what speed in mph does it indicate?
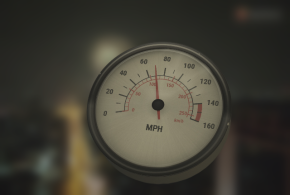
70mph
